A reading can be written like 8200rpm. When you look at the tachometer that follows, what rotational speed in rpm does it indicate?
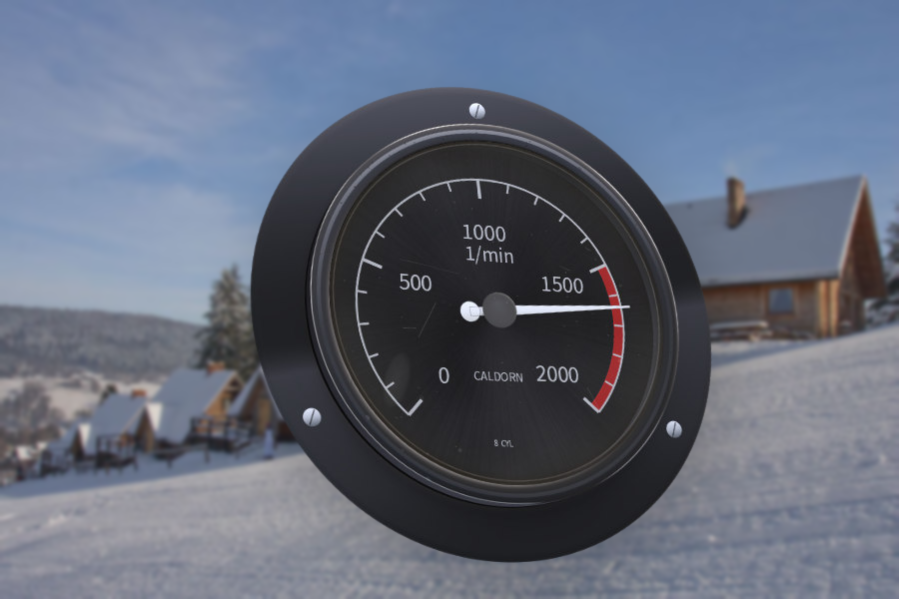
1650rpm
